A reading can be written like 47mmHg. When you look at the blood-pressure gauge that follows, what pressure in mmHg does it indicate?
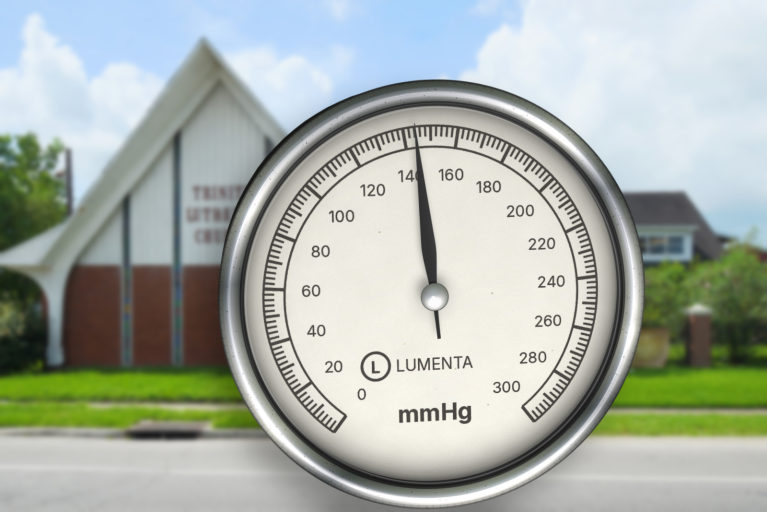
144mmHg
